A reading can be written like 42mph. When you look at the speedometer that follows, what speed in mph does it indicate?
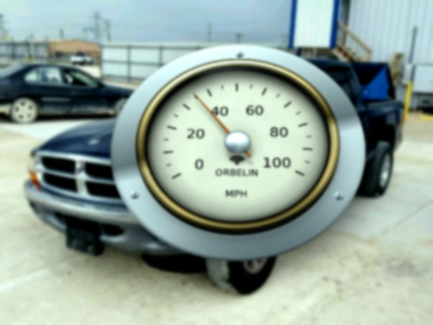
35mph
